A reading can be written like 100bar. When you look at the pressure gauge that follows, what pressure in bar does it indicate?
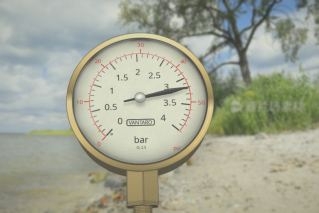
3.2bar
